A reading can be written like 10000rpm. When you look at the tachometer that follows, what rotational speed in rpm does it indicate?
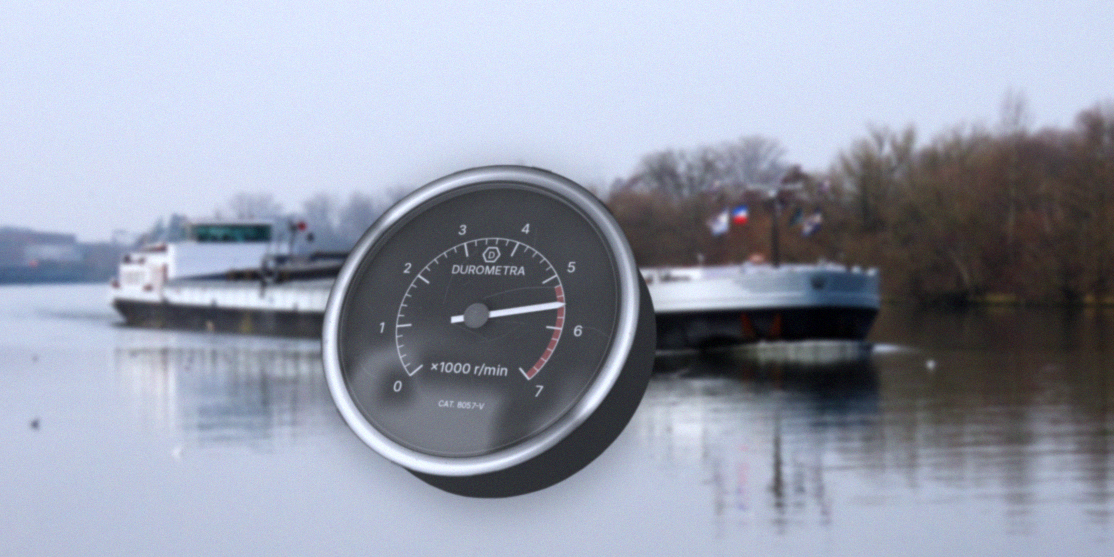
5600rpm
